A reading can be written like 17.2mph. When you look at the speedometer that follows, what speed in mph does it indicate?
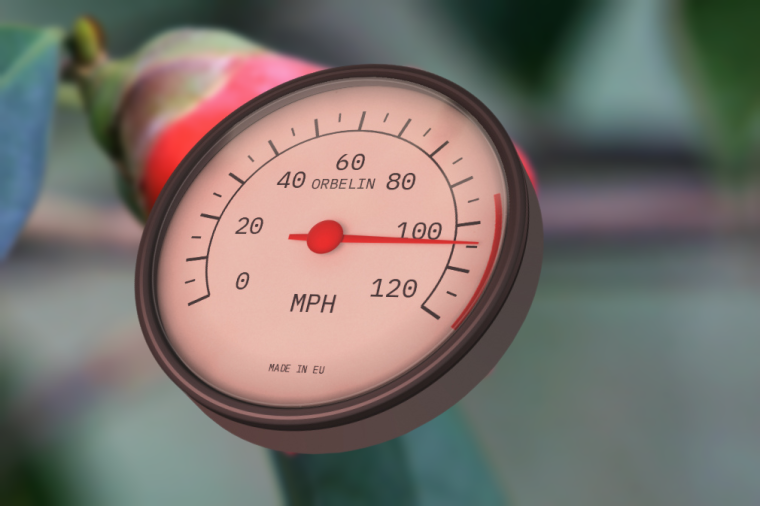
105mph
